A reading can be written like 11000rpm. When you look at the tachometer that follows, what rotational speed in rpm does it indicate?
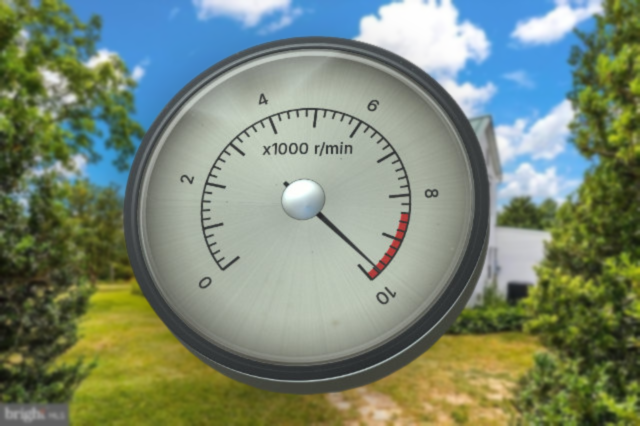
9800rpm
